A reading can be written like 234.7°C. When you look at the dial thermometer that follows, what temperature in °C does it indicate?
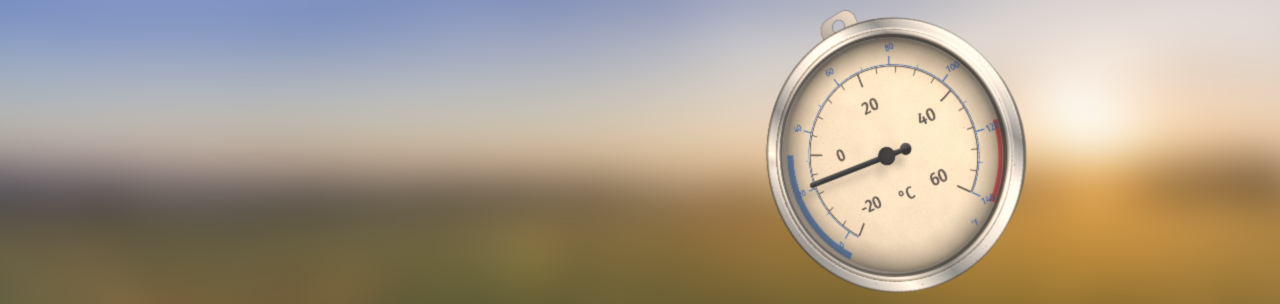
-6°C
